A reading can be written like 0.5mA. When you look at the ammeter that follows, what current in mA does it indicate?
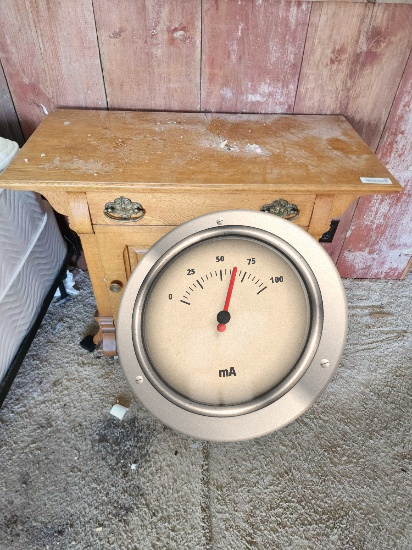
65mA
